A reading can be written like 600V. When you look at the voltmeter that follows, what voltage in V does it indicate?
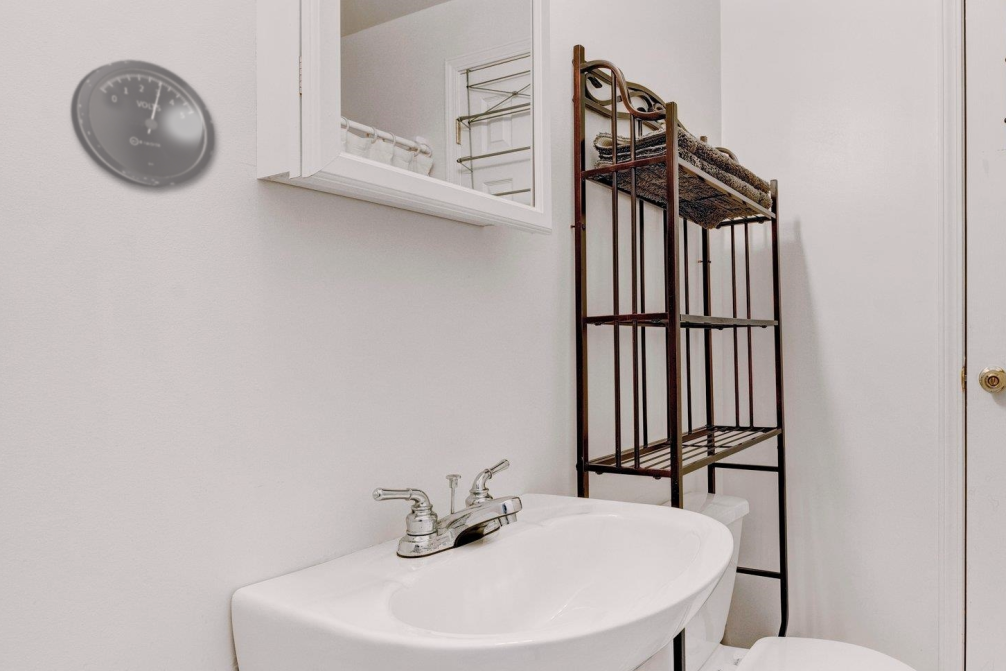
3V
